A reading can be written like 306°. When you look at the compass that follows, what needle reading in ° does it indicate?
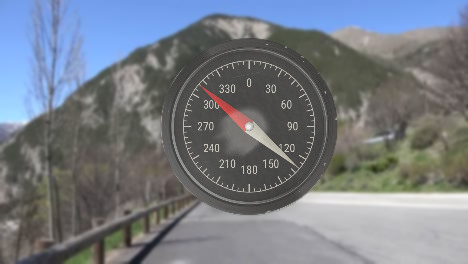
310°
